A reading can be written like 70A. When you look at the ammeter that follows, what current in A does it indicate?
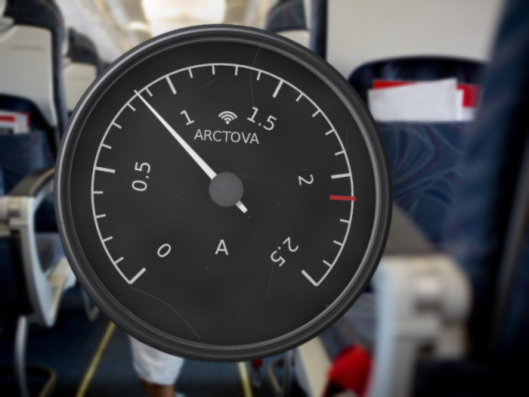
0.85A
